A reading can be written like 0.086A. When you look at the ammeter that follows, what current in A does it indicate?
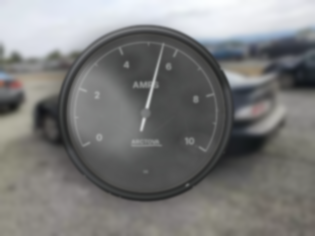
5.5A
